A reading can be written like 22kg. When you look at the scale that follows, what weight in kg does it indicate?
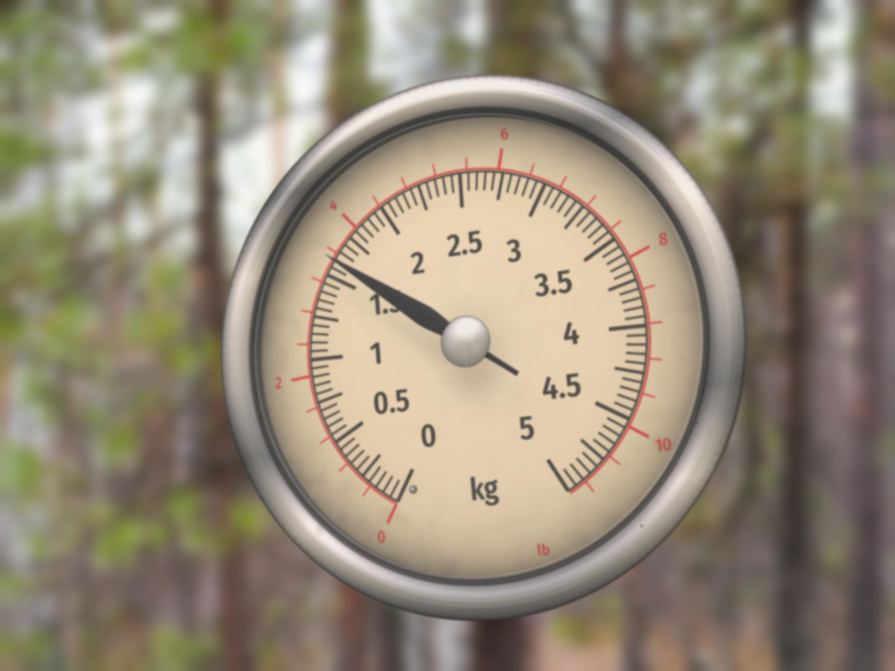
1.6kg
